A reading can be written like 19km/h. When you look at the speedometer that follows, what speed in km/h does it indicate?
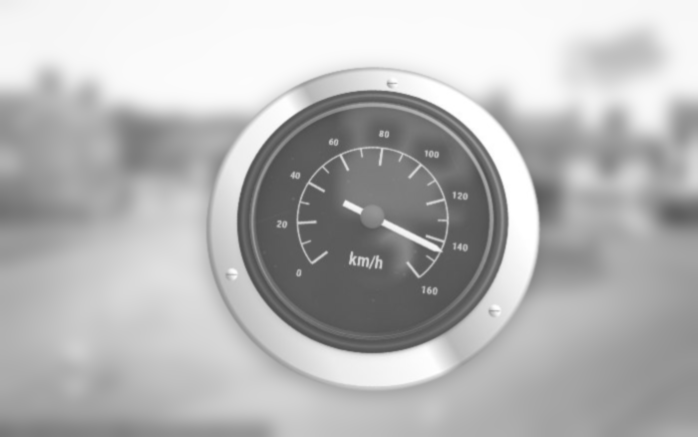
145km/h
